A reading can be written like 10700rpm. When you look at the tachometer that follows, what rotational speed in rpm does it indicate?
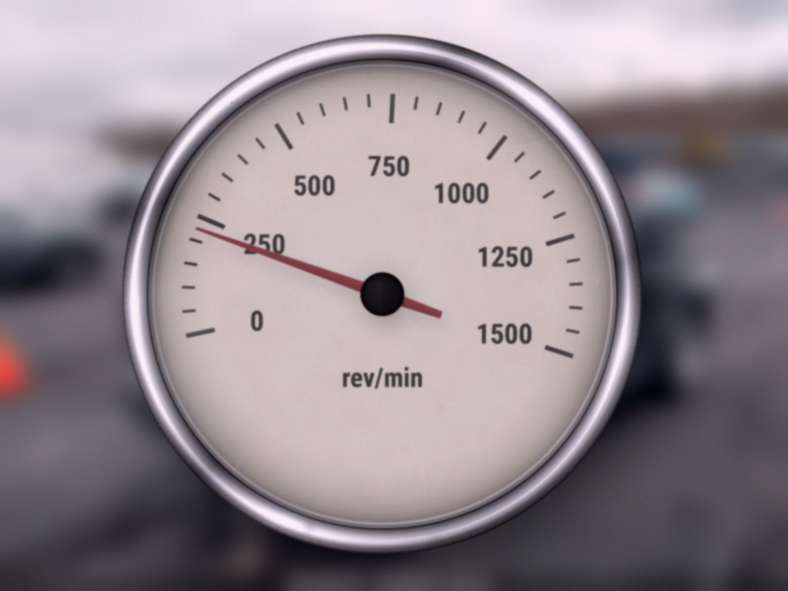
225rpm
